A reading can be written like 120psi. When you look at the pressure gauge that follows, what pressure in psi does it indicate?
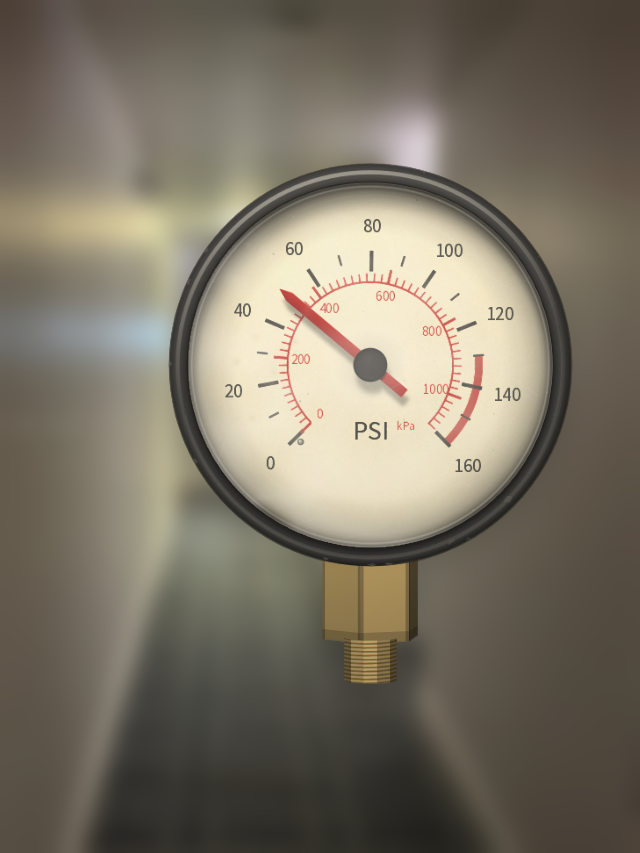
50psi
